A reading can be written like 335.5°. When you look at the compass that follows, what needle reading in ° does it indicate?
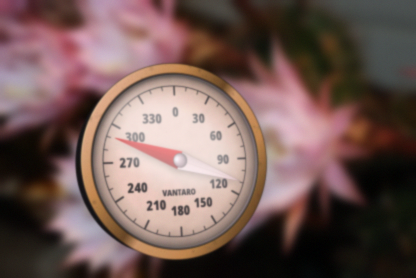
290°
